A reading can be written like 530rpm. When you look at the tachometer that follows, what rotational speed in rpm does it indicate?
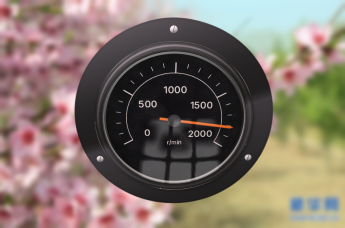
1800rpm
